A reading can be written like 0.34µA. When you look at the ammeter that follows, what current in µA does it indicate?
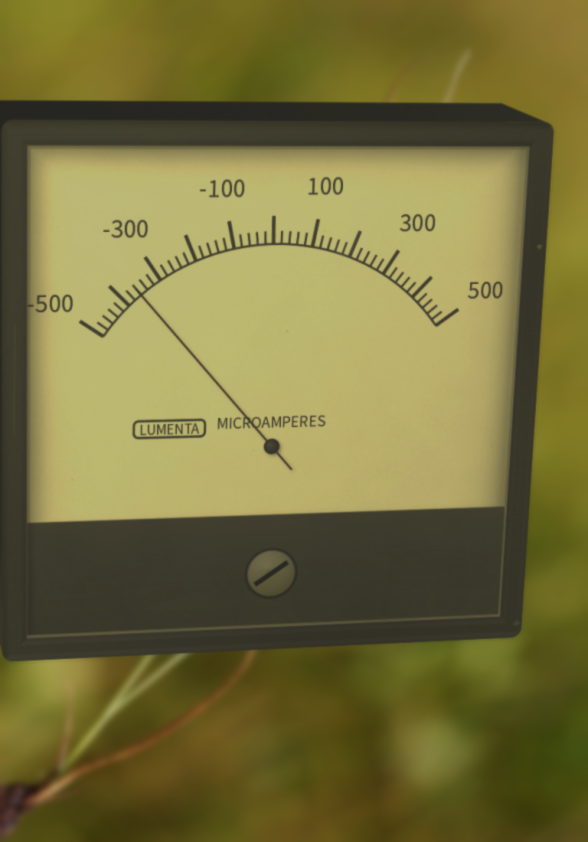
-360µA
